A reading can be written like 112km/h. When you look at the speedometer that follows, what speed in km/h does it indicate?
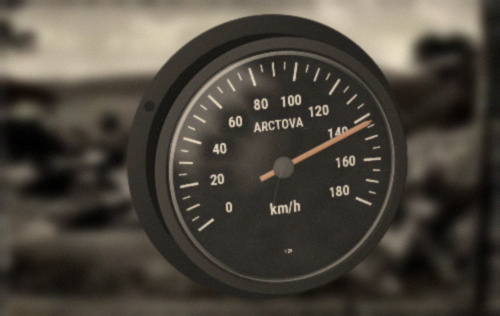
142.5km/h
